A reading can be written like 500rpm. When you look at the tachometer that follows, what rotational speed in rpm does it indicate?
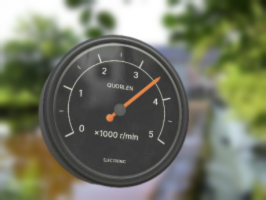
3500rpm
